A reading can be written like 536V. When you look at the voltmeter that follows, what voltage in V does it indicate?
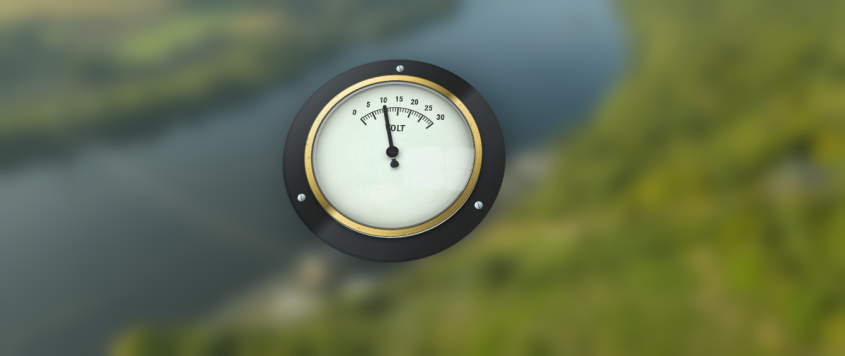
10V
